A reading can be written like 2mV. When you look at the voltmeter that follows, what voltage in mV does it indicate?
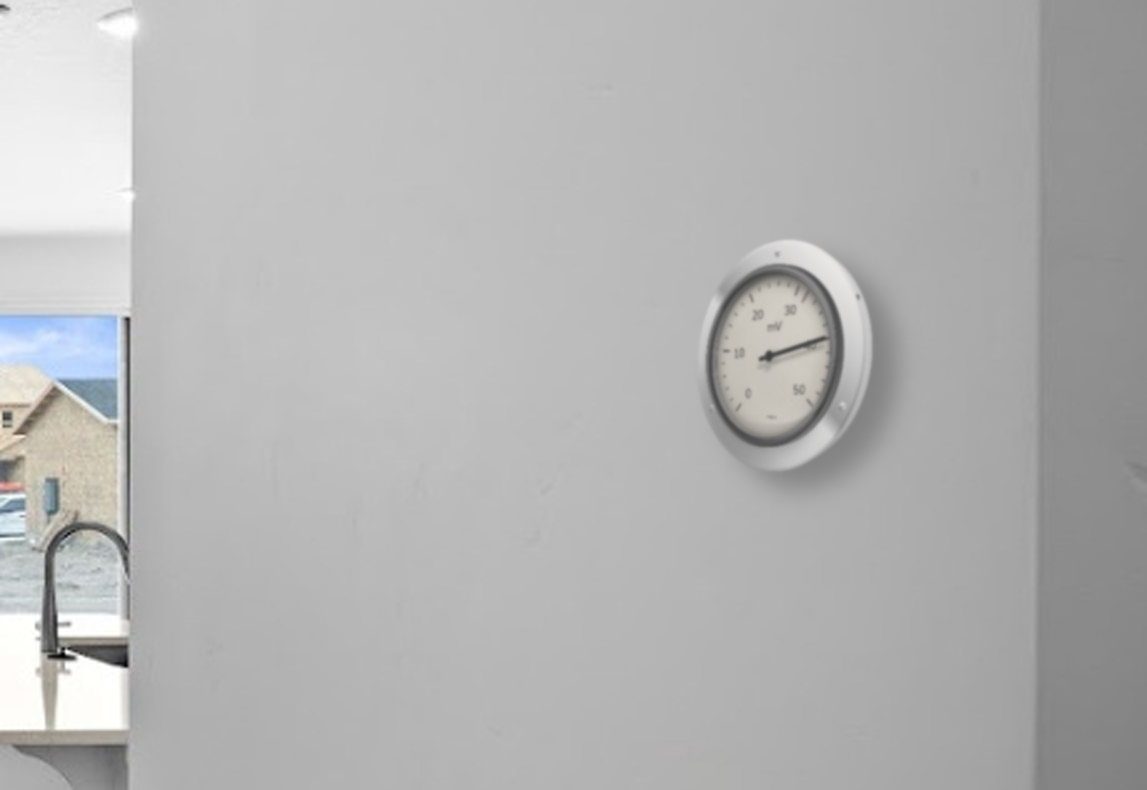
40mV
